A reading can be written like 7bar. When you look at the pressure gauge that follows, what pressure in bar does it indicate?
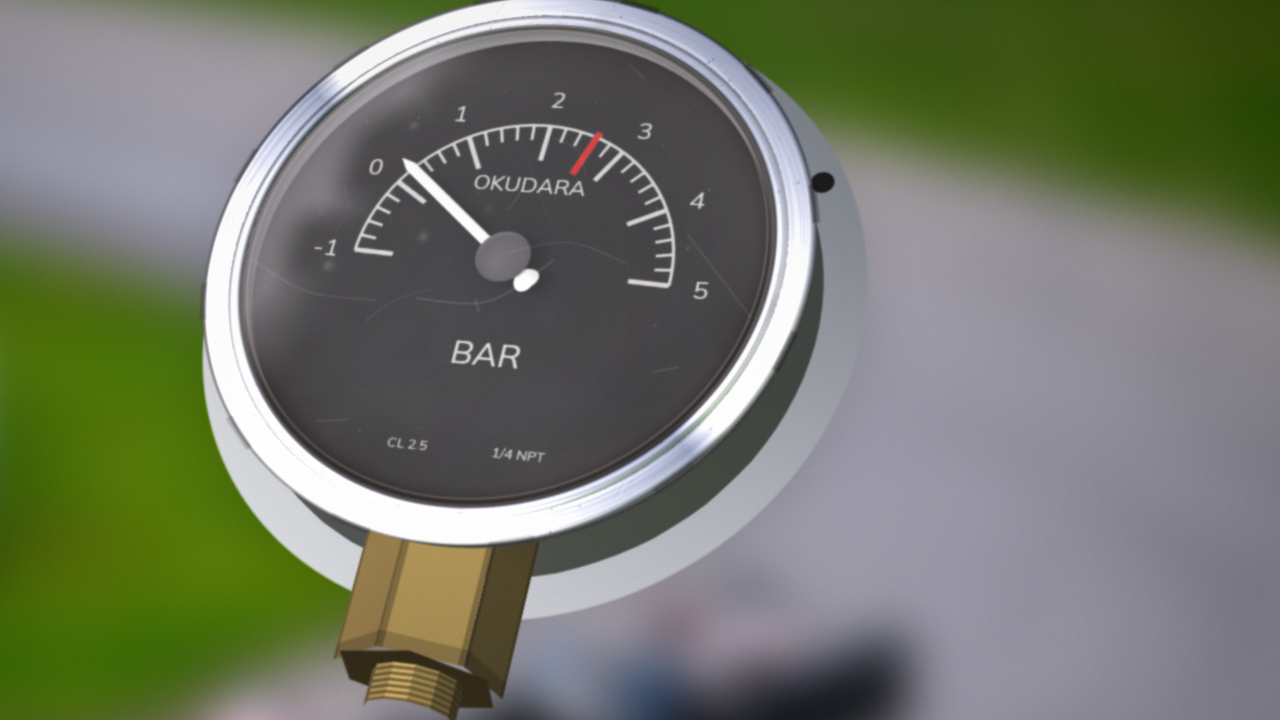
0.2bar
